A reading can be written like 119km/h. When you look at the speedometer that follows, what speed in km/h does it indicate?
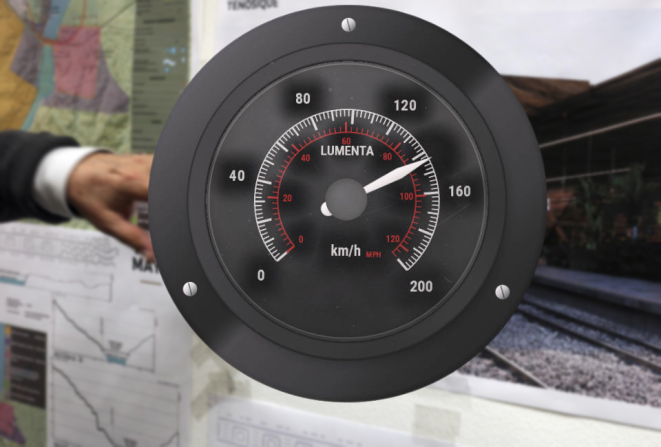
144km/h
